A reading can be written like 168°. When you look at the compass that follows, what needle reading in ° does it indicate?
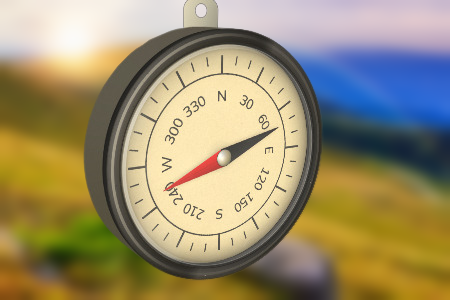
250°
